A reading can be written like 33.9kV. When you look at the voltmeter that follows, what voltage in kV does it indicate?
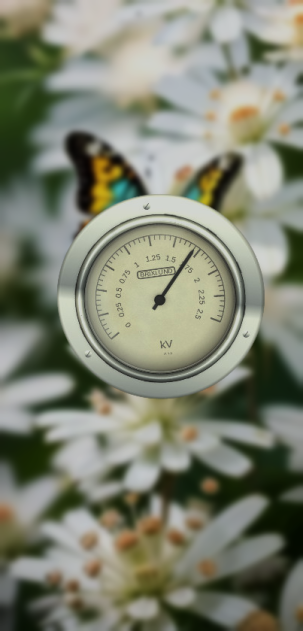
1.7kV
